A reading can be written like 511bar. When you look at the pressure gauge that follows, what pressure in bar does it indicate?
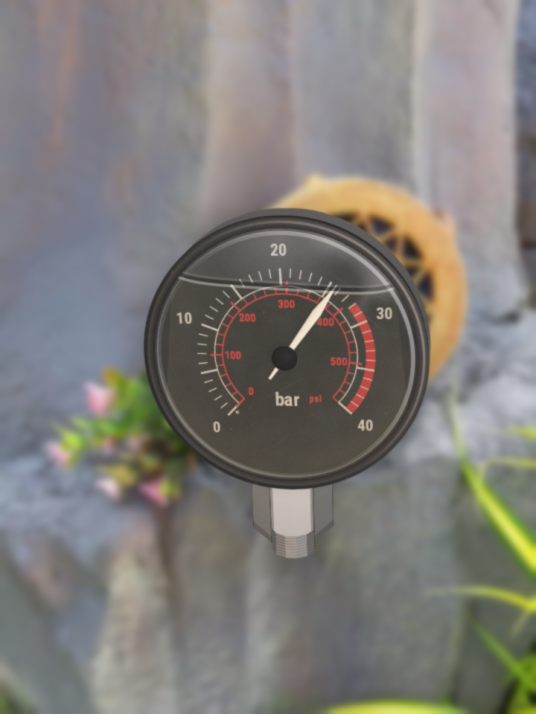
25.5bar
